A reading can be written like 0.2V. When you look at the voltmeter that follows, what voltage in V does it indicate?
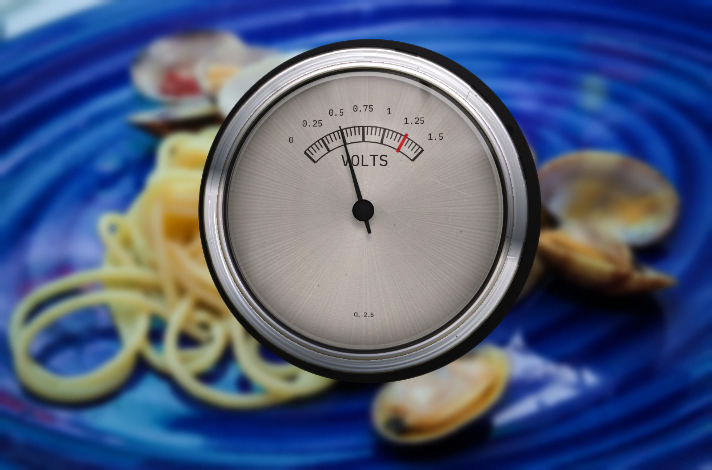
0.5V
